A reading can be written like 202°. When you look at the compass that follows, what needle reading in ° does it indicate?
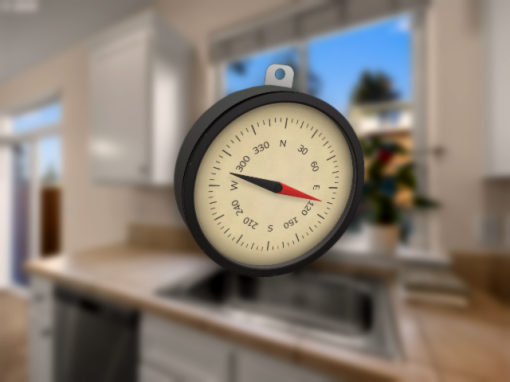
105°
